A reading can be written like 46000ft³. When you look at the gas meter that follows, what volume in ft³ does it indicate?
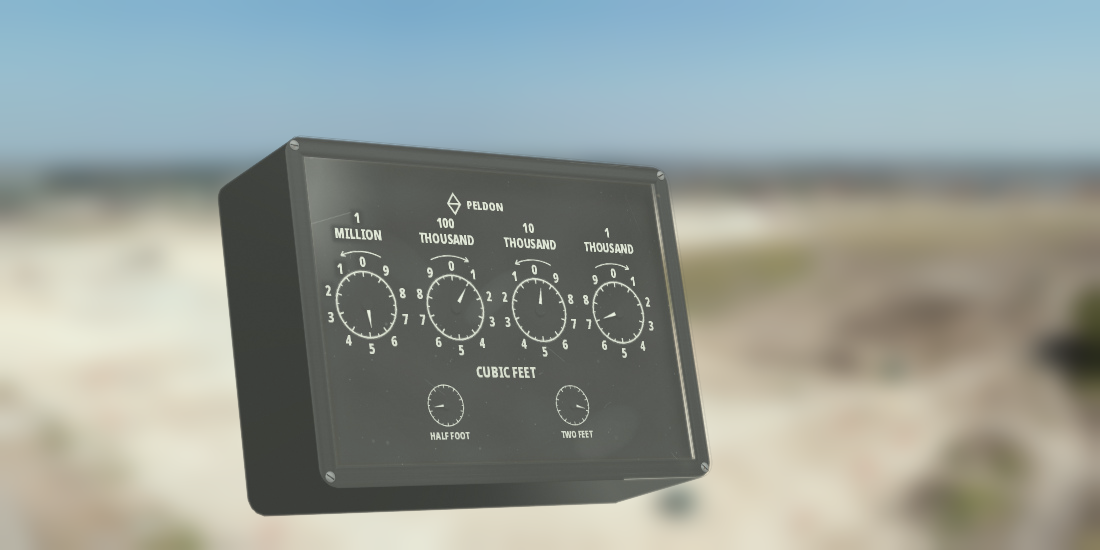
509700ft³
